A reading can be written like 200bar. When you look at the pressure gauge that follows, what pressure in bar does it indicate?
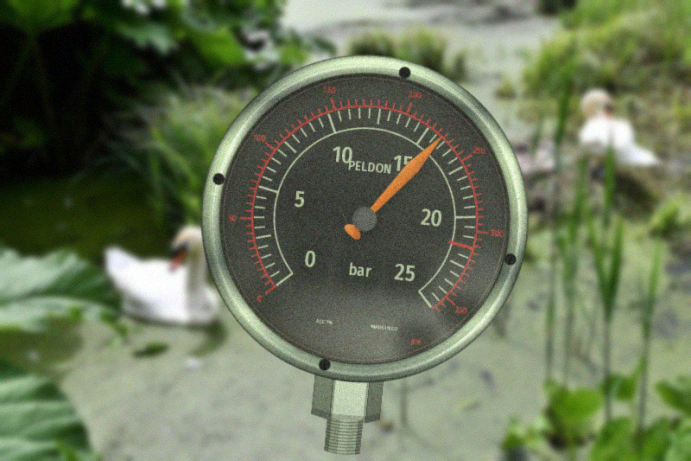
15.75bar
